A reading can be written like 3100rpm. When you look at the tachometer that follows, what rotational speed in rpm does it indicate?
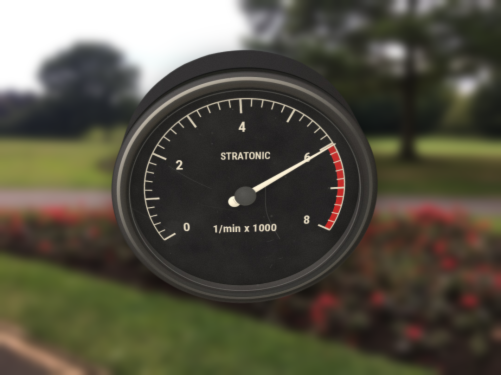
6000rpm
